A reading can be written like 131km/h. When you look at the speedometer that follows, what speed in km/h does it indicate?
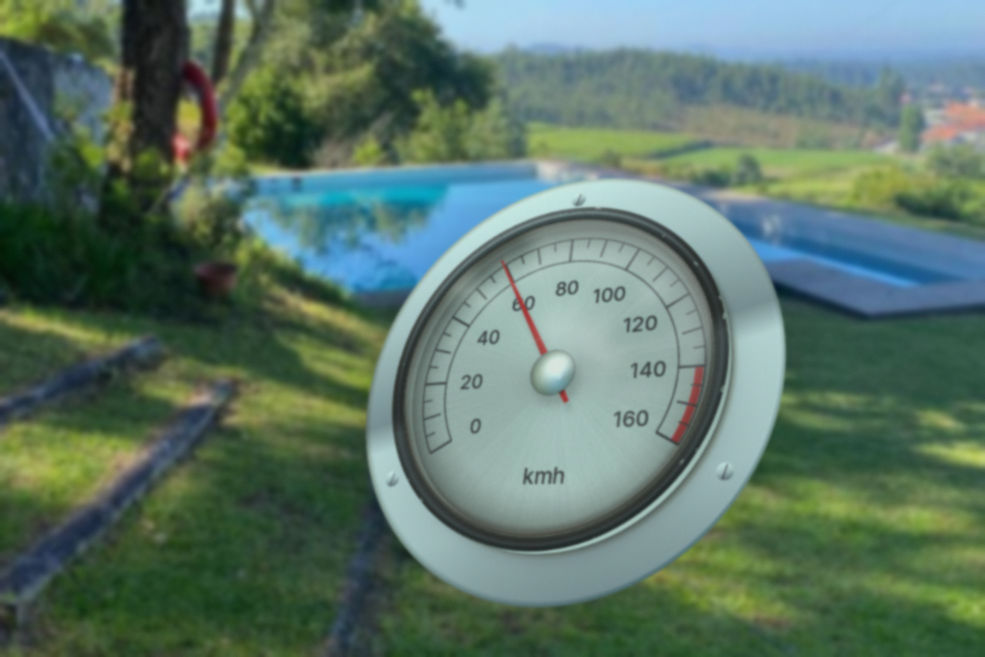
60km/h
